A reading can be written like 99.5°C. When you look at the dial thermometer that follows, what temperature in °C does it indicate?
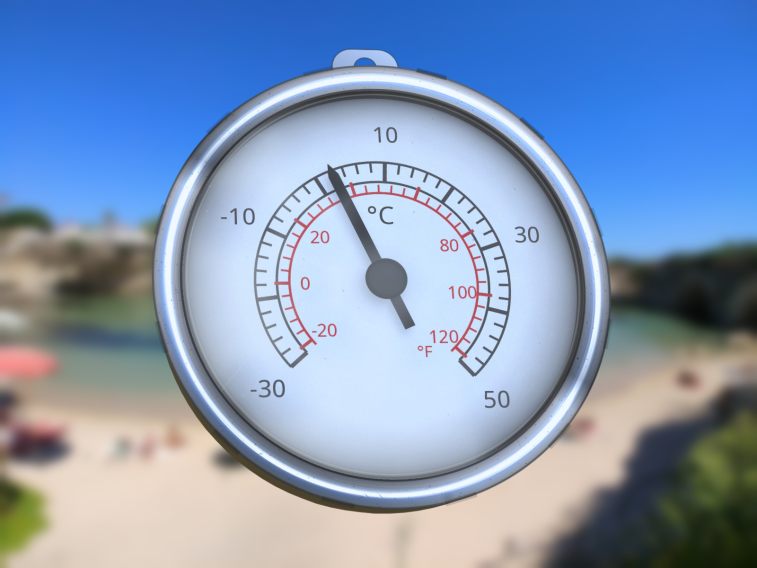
2°C
